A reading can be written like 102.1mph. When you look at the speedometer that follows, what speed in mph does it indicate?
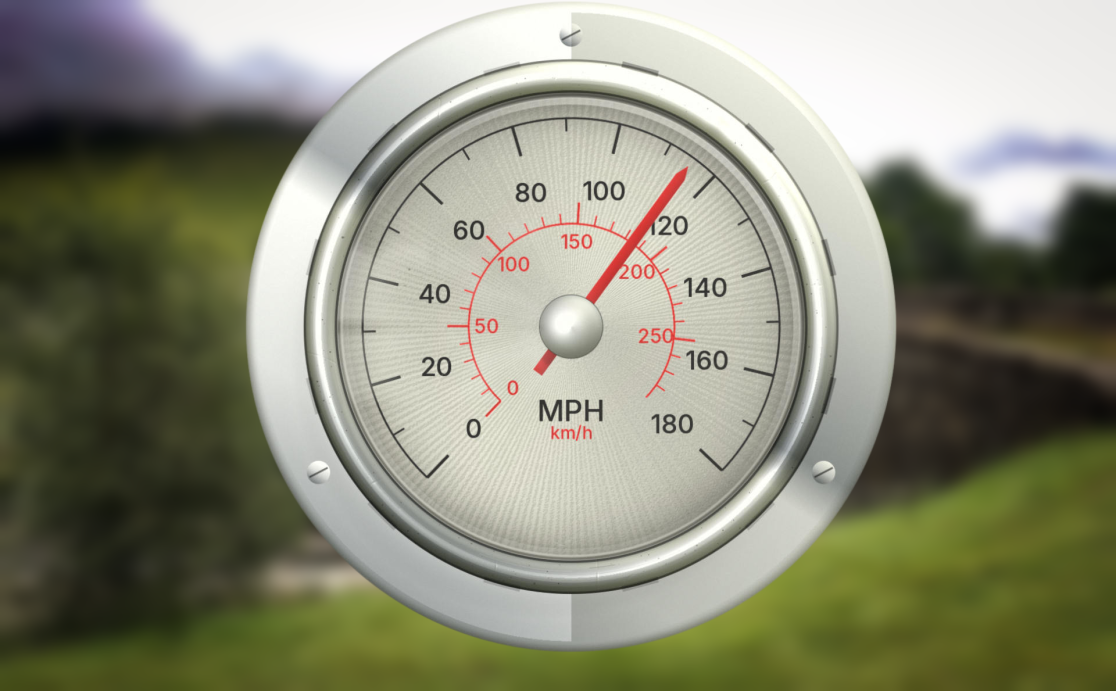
115mph
